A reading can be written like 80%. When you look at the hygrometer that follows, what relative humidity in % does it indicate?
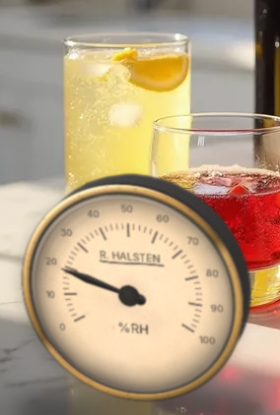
20%
